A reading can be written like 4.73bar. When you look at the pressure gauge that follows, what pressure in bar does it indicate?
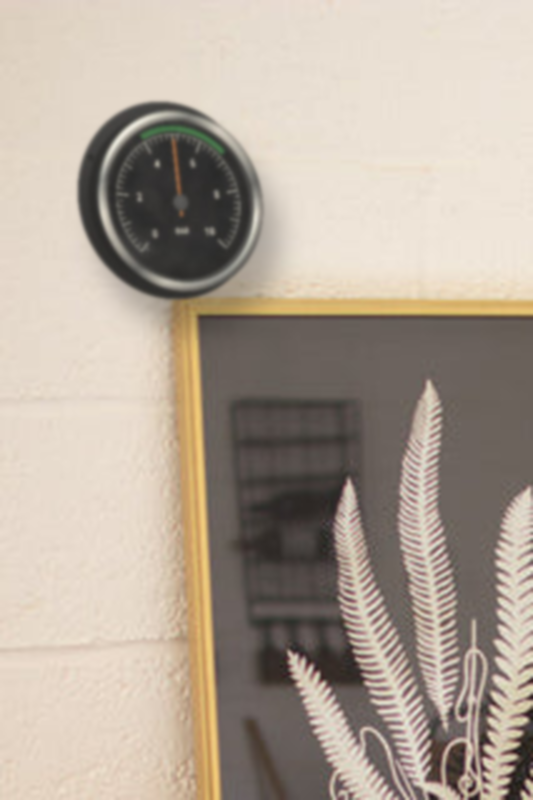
5bar
